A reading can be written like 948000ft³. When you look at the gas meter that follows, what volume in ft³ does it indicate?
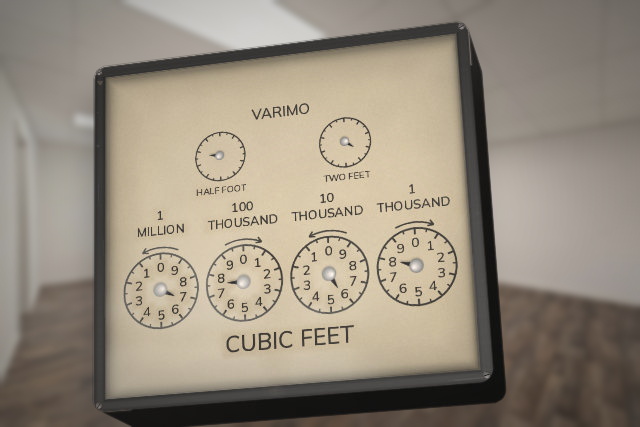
675800ft³
